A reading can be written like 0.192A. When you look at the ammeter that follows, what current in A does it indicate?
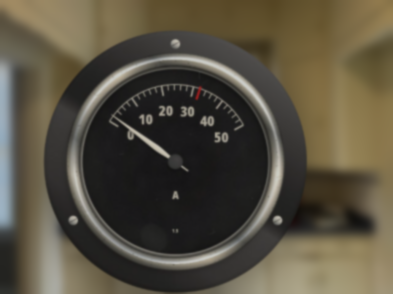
2A
